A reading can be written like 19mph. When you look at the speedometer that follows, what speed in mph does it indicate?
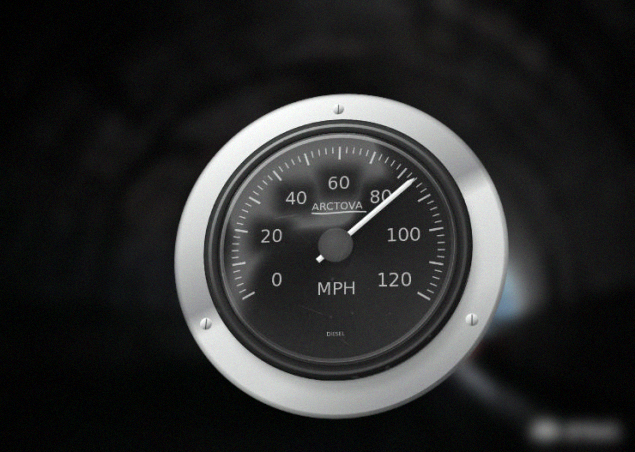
84mph
